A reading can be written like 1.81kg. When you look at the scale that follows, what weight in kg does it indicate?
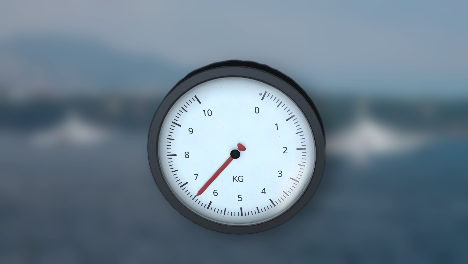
6.5kg
